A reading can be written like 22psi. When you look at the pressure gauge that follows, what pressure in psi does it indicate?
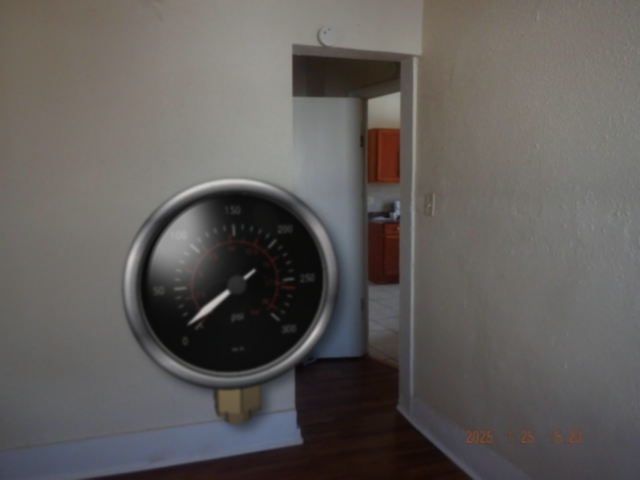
10psi
